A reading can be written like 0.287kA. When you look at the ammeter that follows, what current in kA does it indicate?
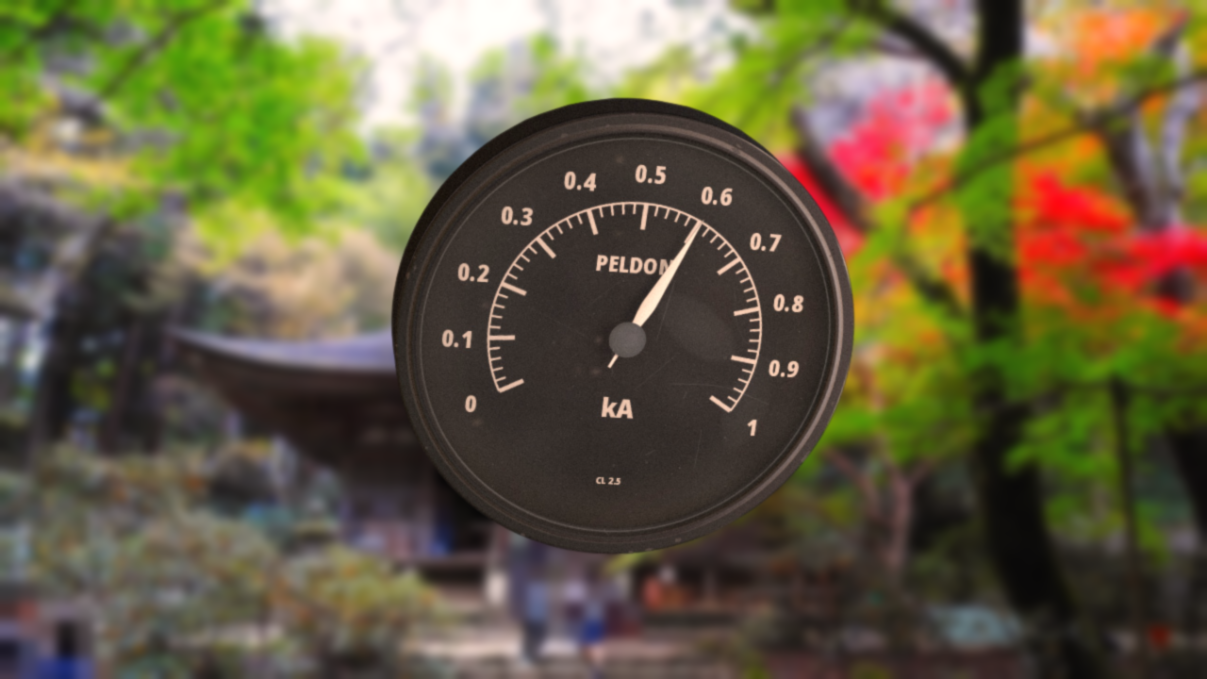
0.6kA
